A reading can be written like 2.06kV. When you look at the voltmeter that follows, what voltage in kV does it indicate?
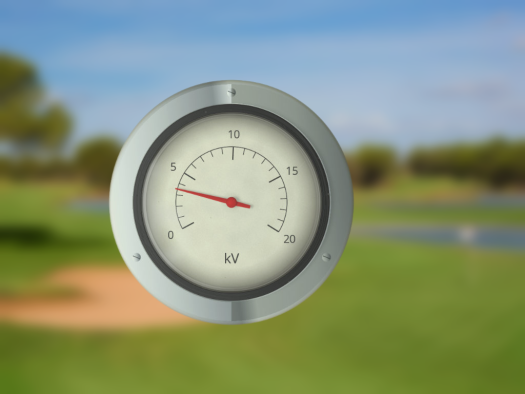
3.5kV
